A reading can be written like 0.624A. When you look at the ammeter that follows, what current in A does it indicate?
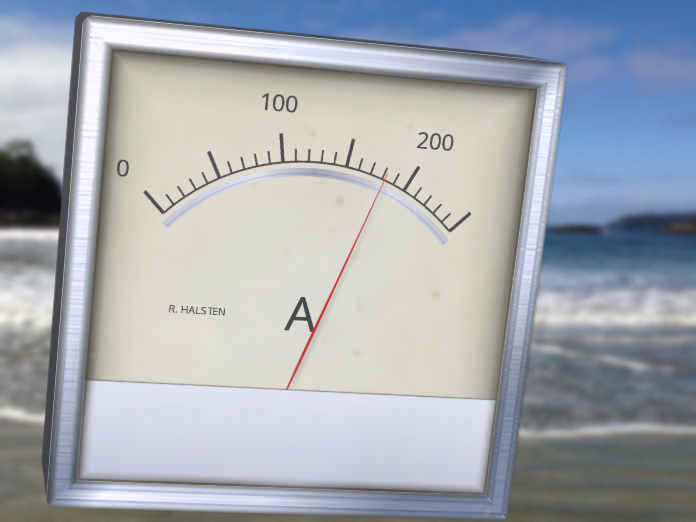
180A
